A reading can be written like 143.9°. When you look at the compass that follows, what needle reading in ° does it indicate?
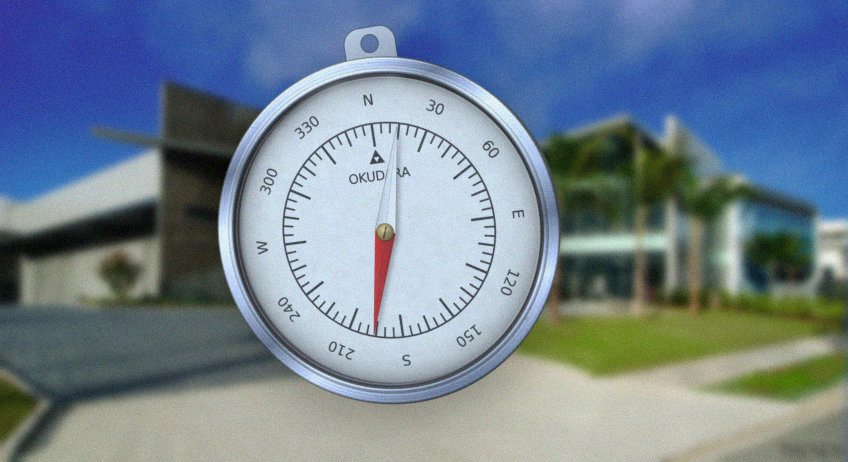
195°
